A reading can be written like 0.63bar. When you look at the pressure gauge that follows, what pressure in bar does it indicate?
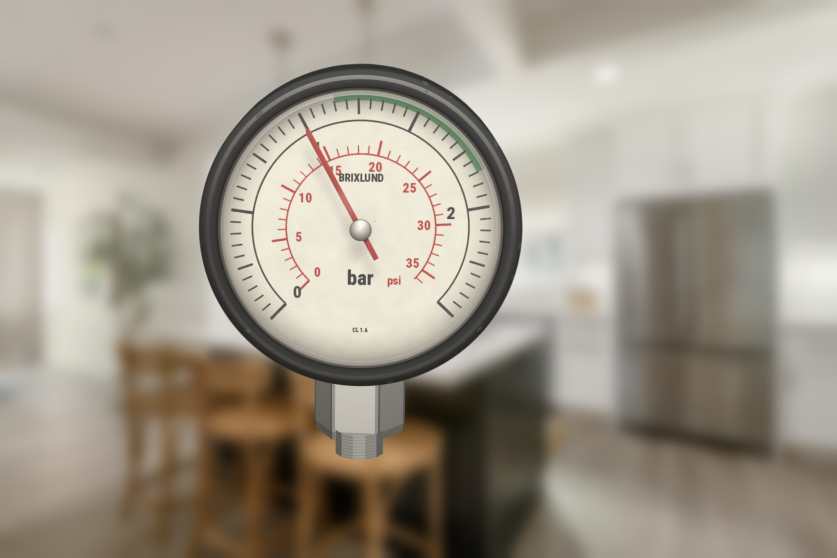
1bar
